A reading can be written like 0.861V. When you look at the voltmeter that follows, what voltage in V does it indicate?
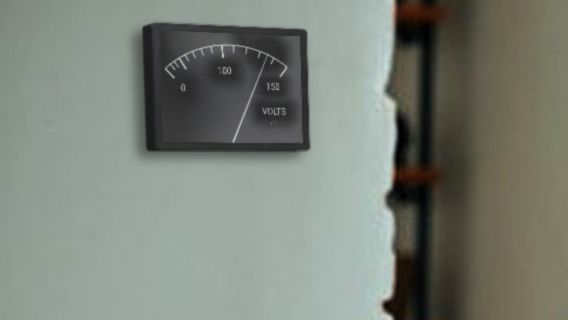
135V
